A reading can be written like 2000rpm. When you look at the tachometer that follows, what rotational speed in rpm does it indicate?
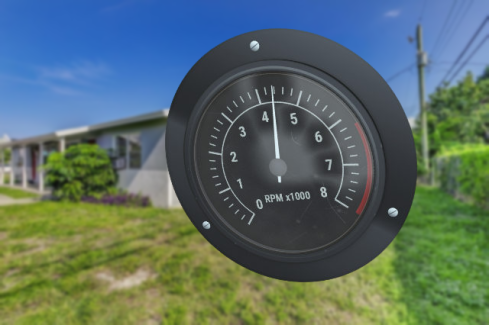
4400rpm
